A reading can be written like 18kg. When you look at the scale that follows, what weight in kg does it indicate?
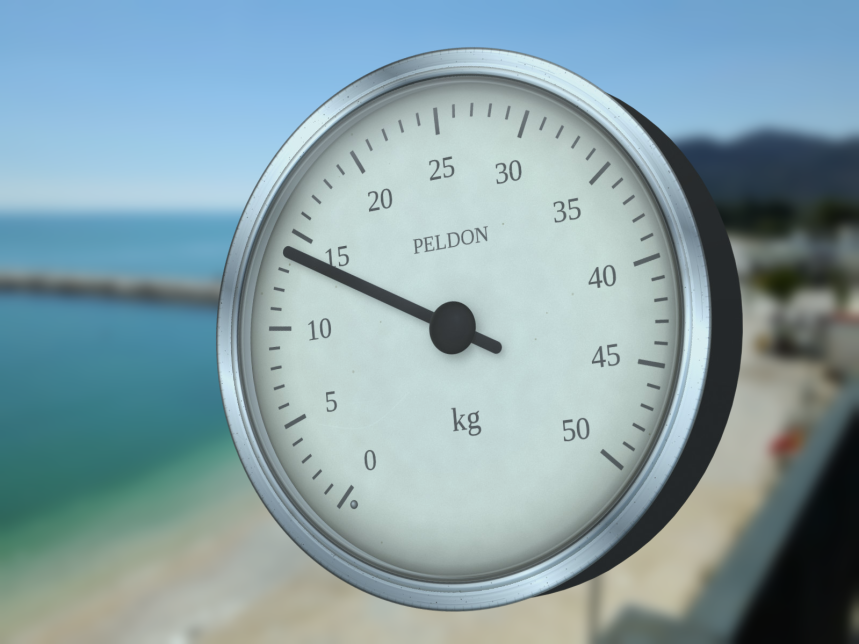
14kg
